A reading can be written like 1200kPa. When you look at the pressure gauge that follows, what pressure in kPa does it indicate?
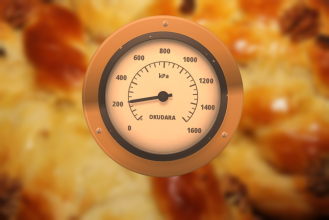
200kPa
